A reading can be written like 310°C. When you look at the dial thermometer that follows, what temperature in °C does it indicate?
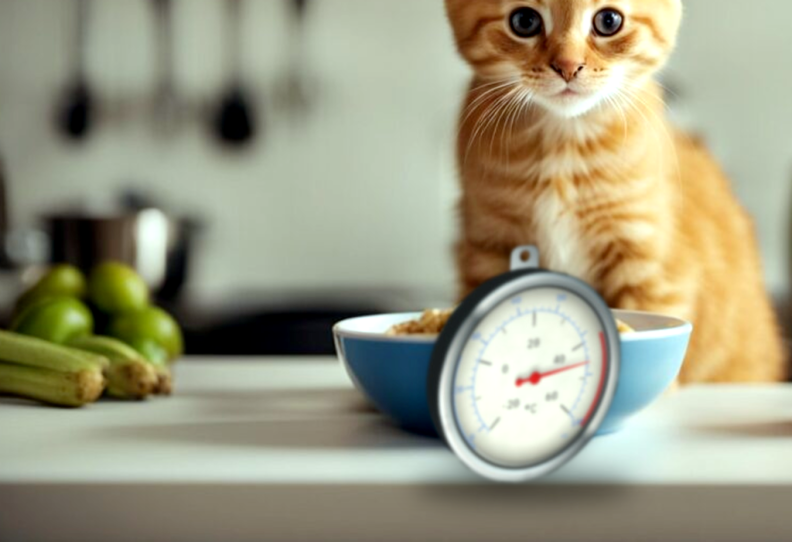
45°C
